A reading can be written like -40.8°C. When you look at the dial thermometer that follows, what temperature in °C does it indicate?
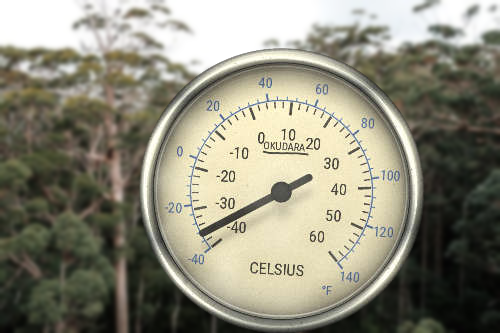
-36°C
